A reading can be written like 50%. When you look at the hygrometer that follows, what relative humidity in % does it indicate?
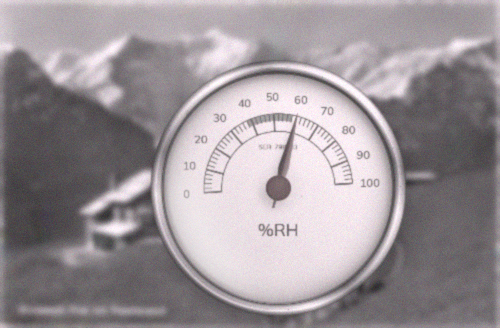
60%
